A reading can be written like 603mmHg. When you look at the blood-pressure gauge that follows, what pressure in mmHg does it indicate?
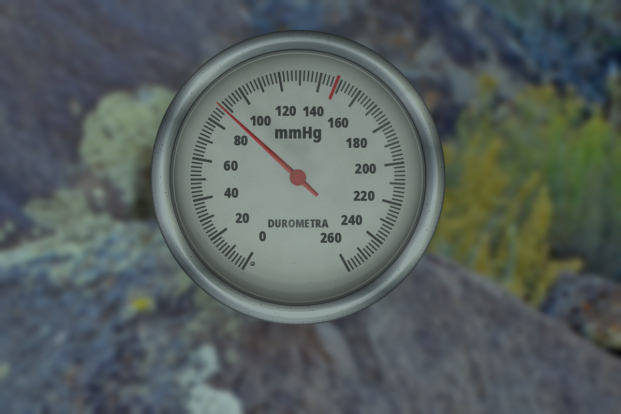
88mmHg
